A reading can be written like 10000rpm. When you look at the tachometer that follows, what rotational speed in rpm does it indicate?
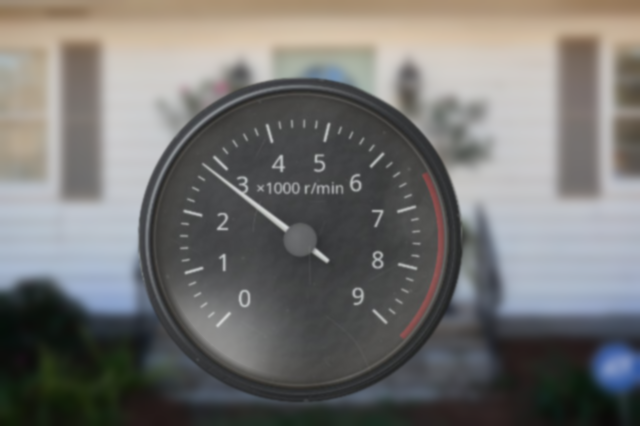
2800rpm
